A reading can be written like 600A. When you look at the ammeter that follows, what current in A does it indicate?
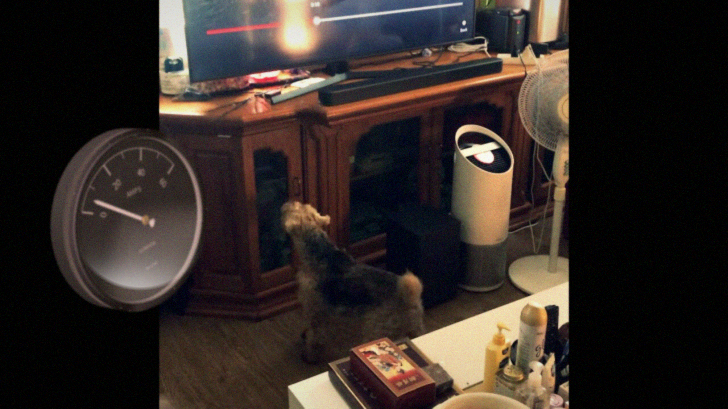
5A
